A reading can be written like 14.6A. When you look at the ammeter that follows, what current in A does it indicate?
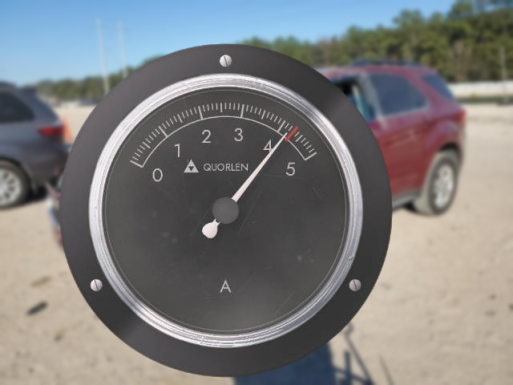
4.2A
